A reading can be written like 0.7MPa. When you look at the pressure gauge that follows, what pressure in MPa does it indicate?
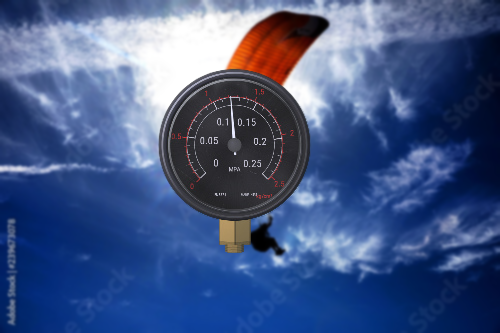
0.12MPa
